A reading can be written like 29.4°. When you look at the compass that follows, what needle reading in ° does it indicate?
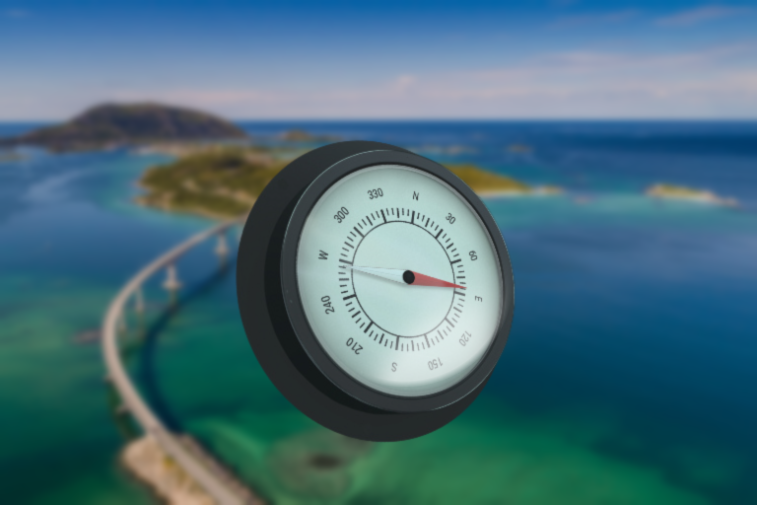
85°
